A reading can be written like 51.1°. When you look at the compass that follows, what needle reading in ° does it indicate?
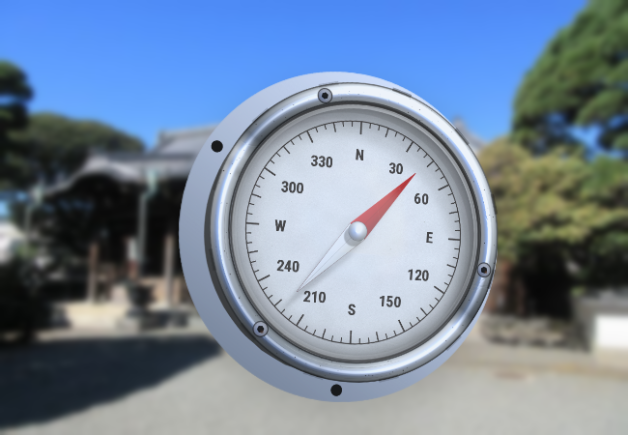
42.5°
